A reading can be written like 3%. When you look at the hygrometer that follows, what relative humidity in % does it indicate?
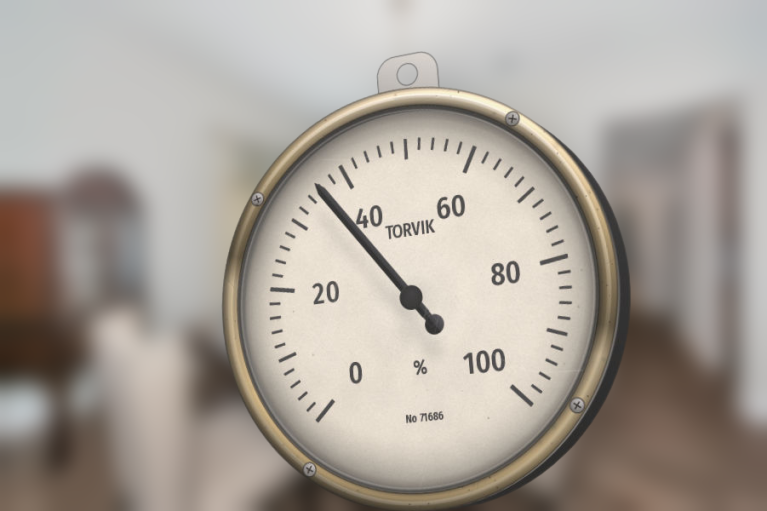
36%
